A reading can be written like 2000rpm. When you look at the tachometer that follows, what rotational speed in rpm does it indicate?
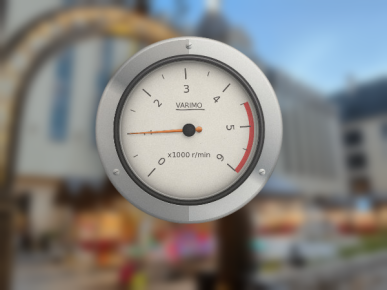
1000rpm
